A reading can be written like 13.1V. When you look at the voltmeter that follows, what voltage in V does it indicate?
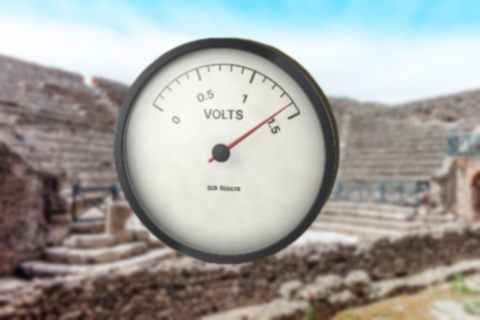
1.4V
